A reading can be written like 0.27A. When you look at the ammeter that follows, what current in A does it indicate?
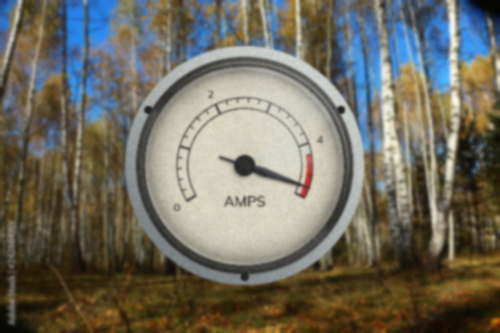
4.8A
